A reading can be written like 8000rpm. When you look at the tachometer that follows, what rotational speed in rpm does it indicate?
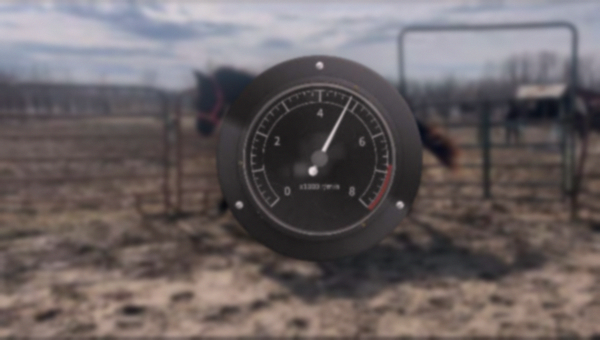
4800rpm
